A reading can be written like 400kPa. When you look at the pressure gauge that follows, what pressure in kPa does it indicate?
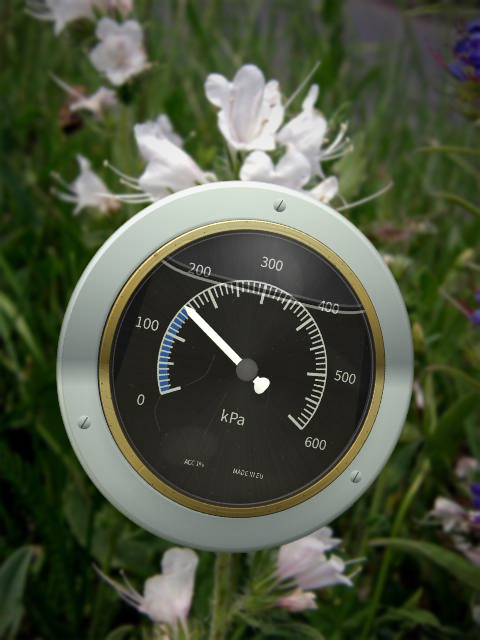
150kPa
